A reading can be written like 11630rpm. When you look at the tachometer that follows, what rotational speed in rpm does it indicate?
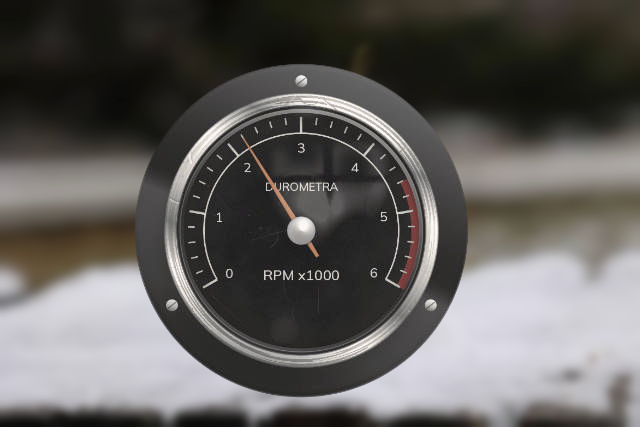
2200rpm
